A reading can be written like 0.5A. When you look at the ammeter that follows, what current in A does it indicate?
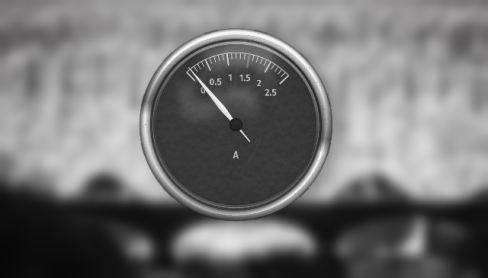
0.1A
